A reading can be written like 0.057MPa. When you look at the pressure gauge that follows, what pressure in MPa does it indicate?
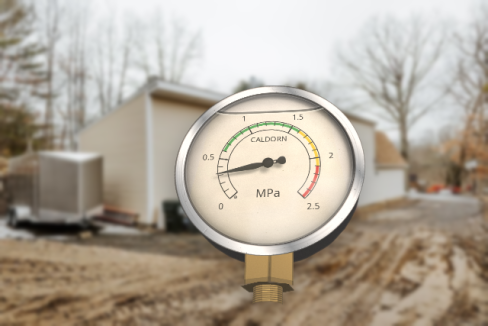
0.3MPa
